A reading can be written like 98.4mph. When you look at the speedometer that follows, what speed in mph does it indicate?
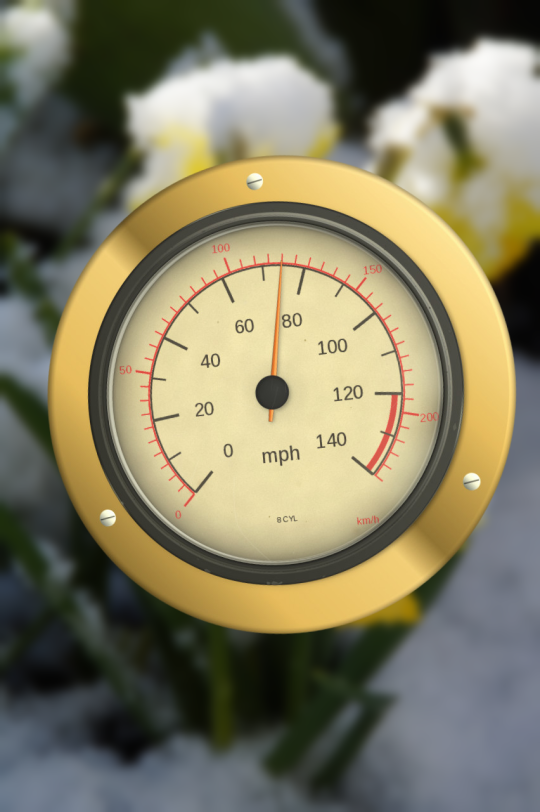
75mph
